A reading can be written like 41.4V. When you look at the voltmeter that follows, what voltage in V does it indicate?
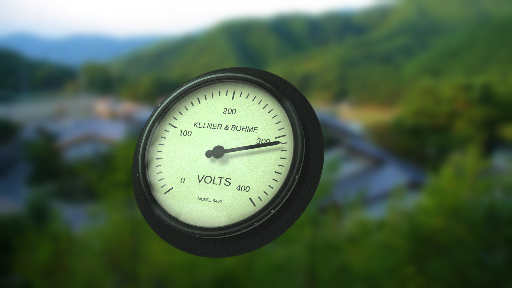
310V
